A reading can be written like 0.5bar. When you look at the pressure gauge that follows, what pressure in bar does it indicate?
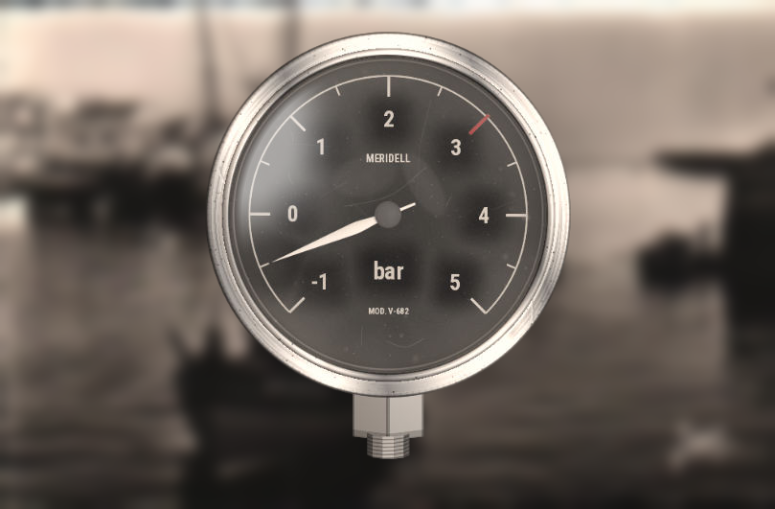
-0.5bar
